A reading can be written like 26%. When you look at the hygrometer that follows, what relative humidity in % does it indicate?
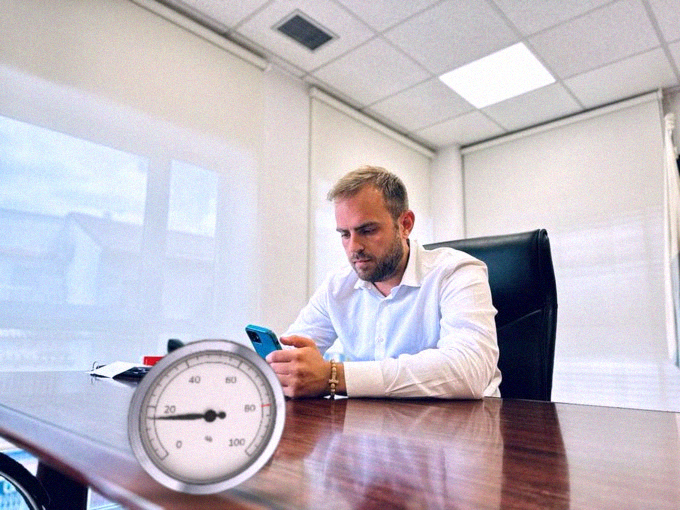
16%
